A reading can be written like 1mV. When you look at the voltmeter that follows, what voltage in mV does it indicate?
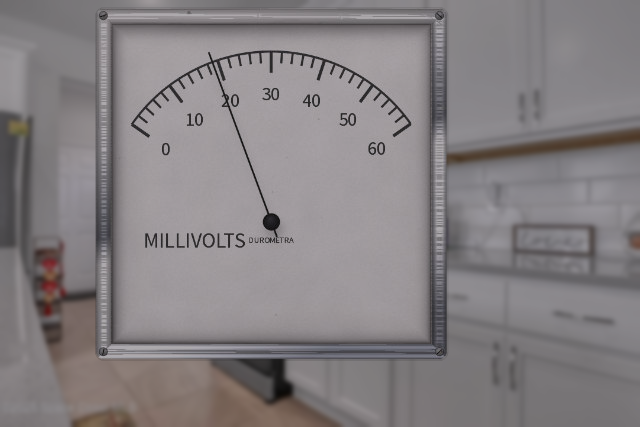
19mV
